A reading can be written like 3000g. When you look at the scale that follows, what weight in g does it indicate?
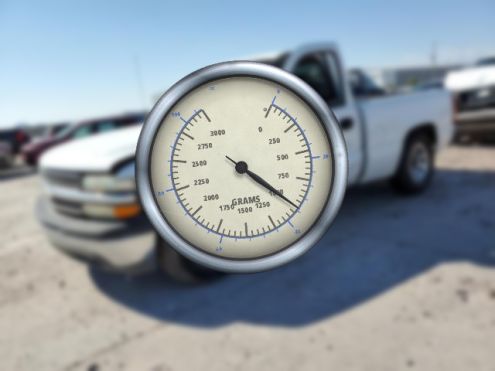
1000g
